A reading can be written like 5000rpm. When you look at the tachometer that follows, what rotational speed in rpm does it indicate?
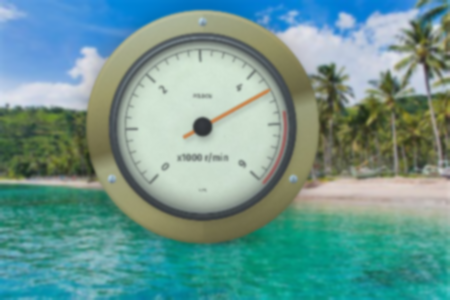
4400rpm
